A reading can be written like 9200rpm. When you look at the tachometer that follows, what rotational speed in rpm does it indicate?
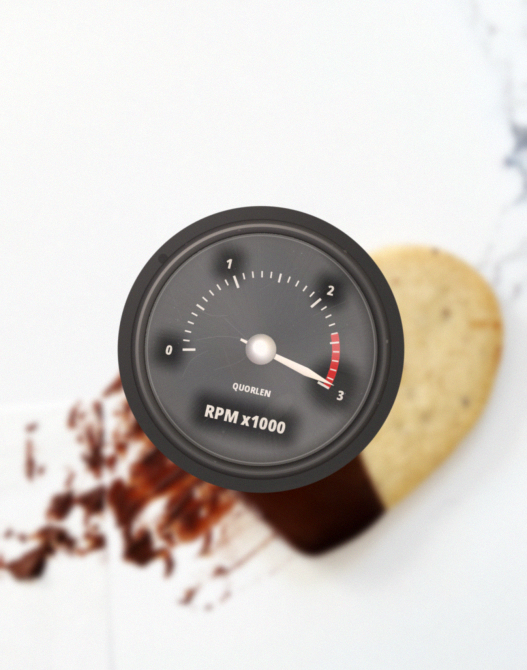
2950rpm
